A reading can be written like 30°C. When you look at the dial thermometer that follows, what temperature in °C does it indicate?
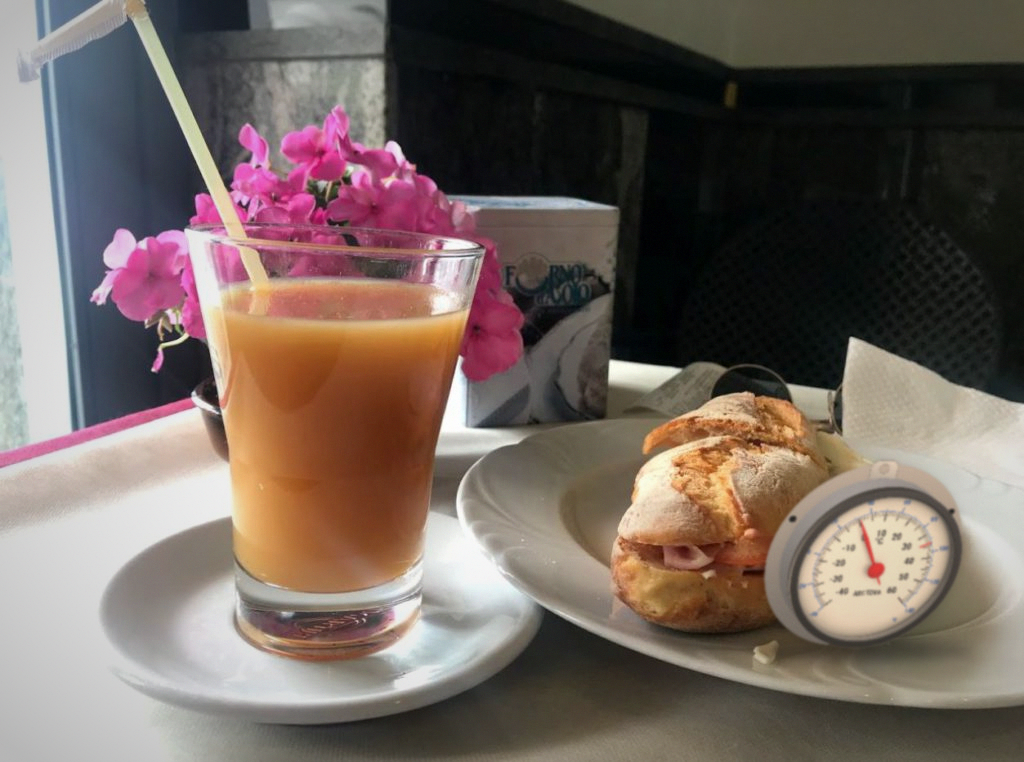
0°C
